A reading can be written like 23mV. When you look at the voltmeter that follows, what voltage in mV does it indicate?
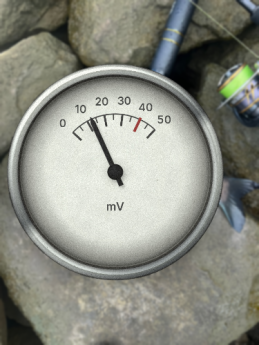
12.5mV
